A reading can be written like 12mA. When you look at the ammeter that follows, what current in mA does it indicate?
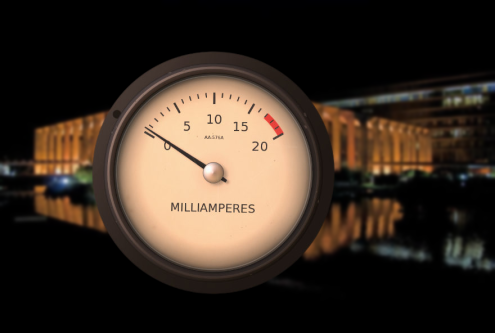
0.5mA
